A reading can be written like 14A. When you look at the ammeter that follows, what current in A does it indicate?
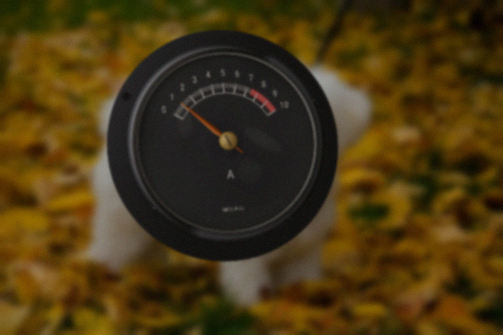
1A
